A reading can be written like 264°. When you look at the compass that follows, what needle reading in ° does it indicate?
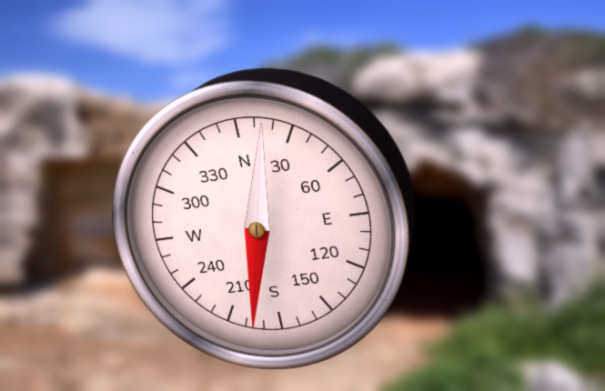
195°
